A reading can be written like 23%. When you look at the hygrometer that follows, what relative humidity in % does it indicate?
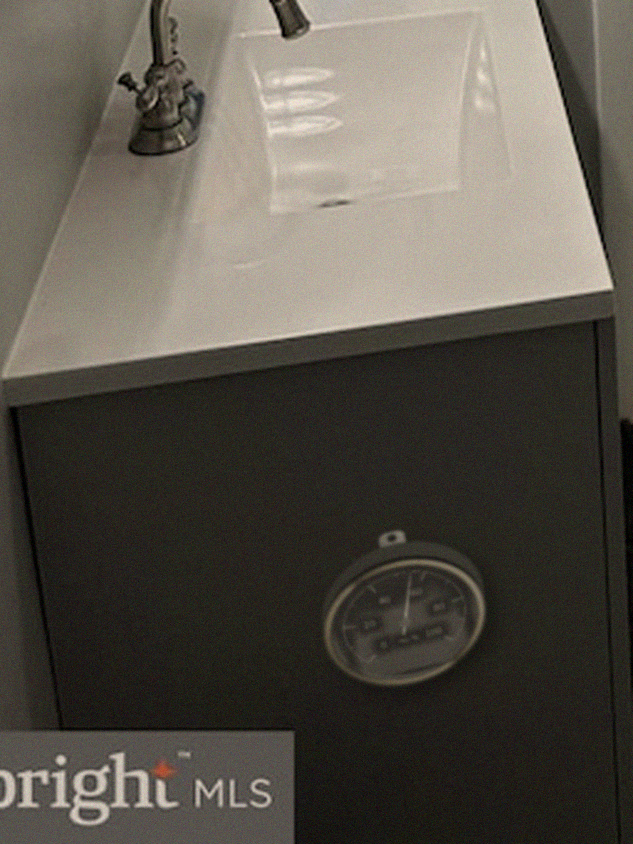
55%
